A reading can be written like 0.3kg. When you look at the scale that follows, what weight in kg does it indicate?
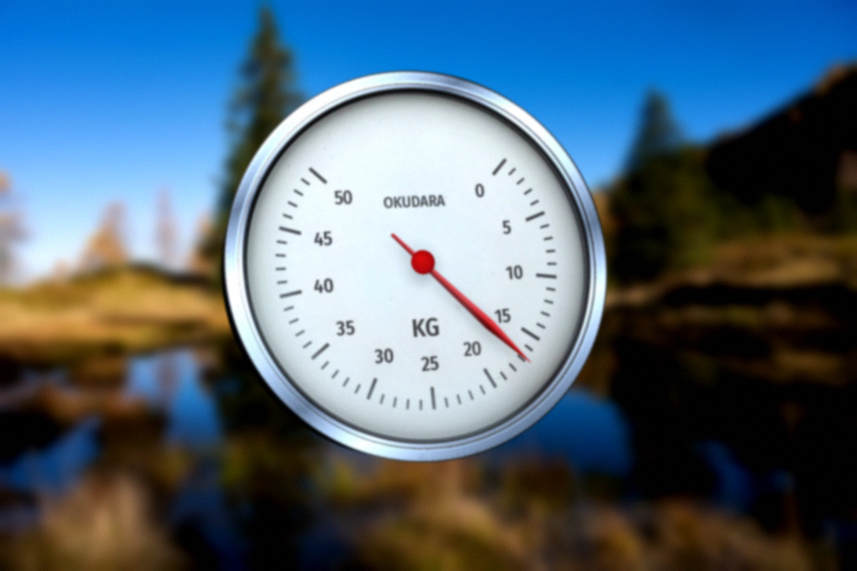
17kg
